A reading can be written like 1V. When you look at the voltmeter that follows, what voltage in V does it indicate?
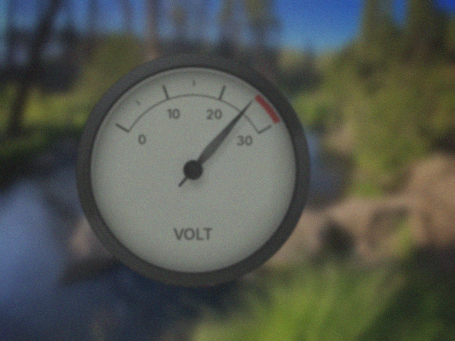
25V
